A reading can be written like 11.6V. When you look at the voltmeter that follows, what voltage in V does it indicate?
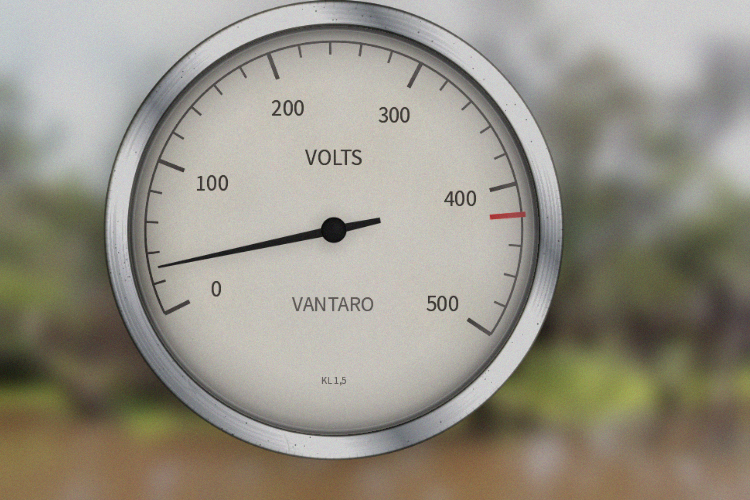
30V
